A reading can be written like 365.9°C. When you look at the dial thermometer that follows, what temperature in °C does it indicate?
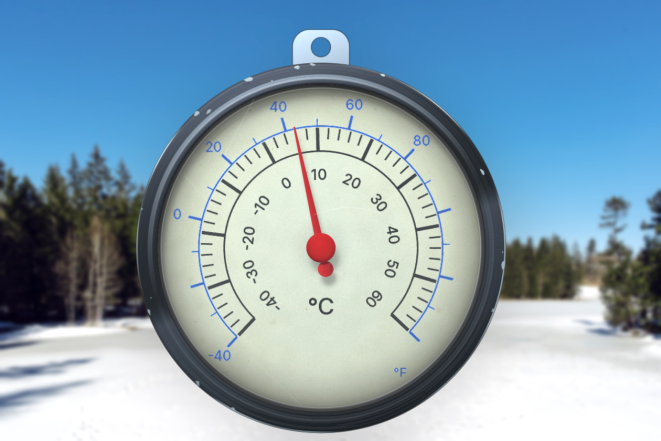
6°C
